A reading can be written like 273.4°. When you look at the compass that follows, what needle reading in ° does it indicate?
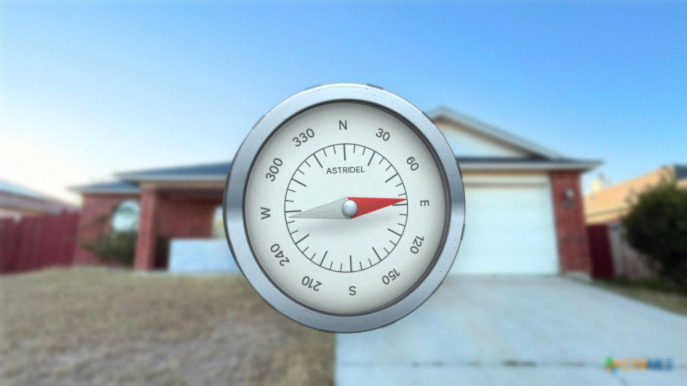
85°
